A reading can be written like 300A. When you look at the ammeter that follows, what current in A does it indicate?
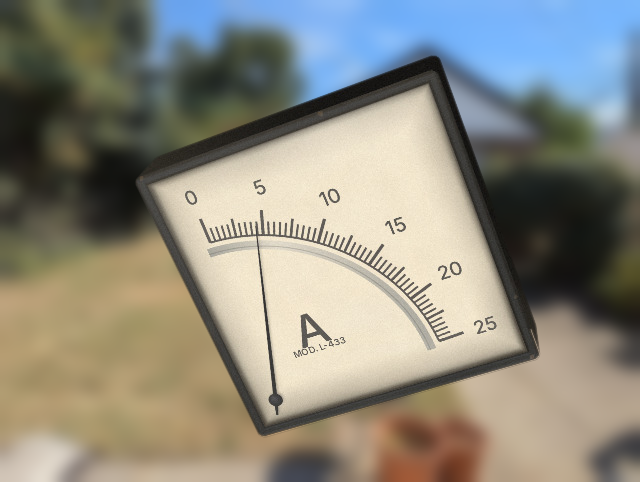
4.5A
